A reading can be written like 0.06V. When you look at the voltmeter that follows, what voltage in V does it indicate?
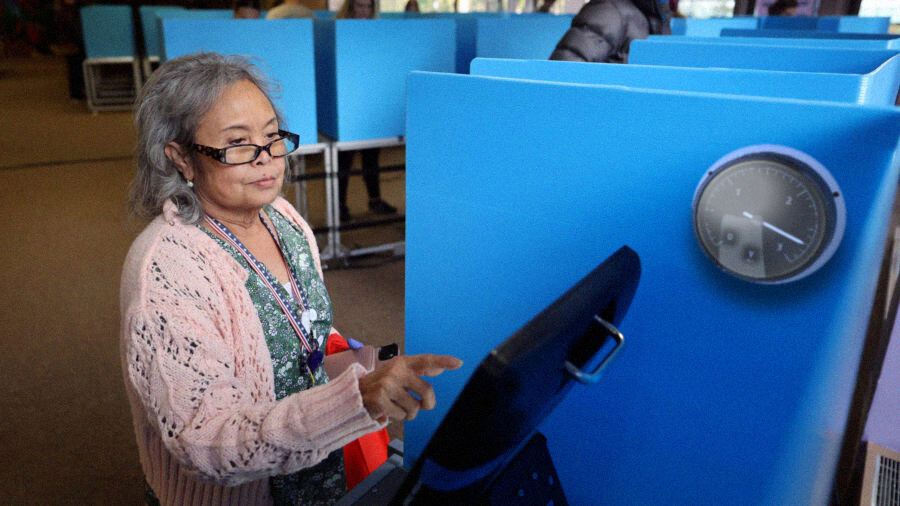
2.7V
